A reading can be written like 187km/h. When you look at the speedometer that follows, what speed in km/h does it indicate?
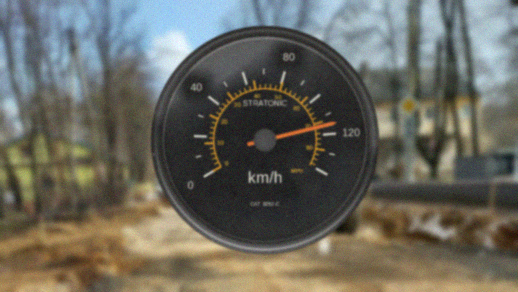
115km/h
